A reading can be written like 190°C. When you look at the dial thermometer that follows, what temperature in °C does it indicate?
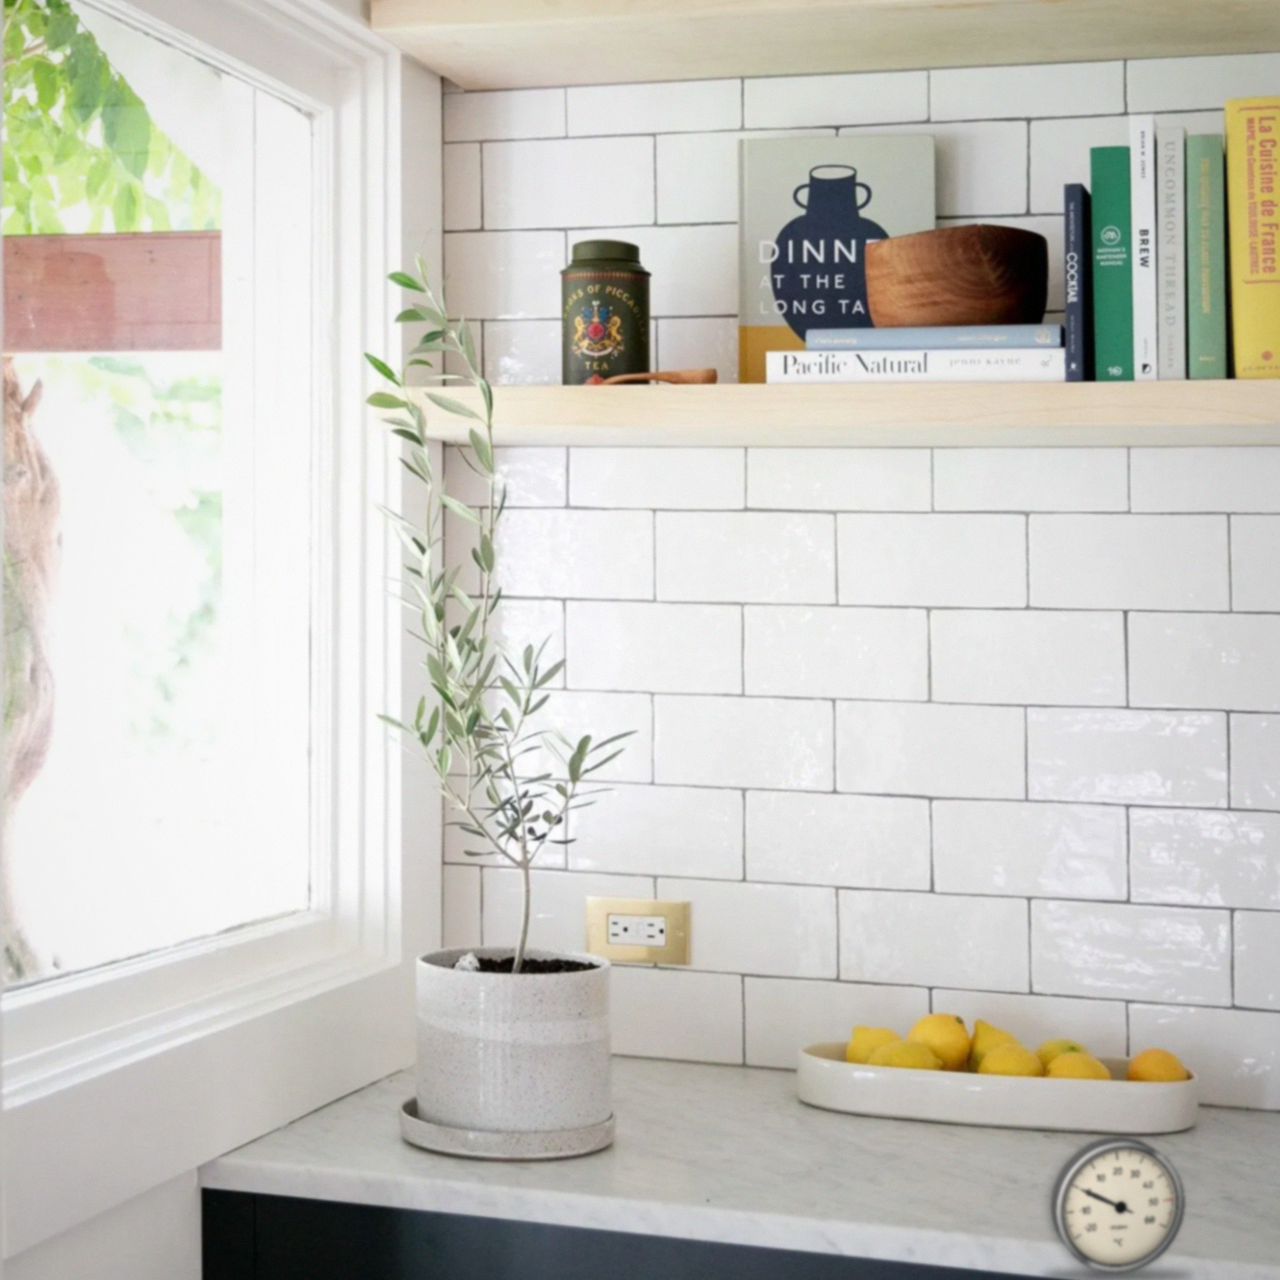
0°C
